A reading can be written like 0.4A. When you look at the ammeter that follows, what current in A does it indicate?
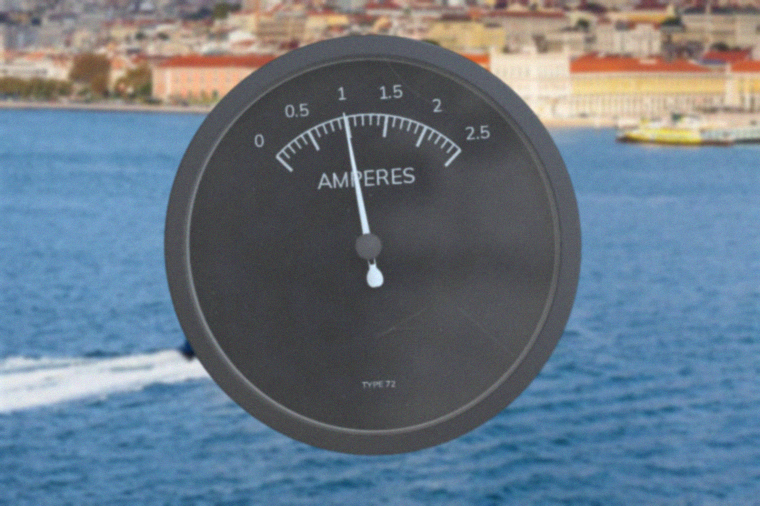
1A
